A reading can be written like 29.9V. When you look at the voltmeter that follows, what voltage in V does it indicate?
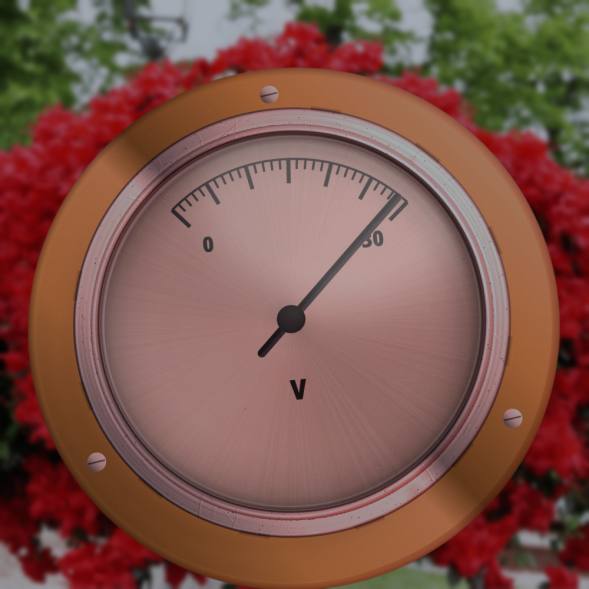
29V
